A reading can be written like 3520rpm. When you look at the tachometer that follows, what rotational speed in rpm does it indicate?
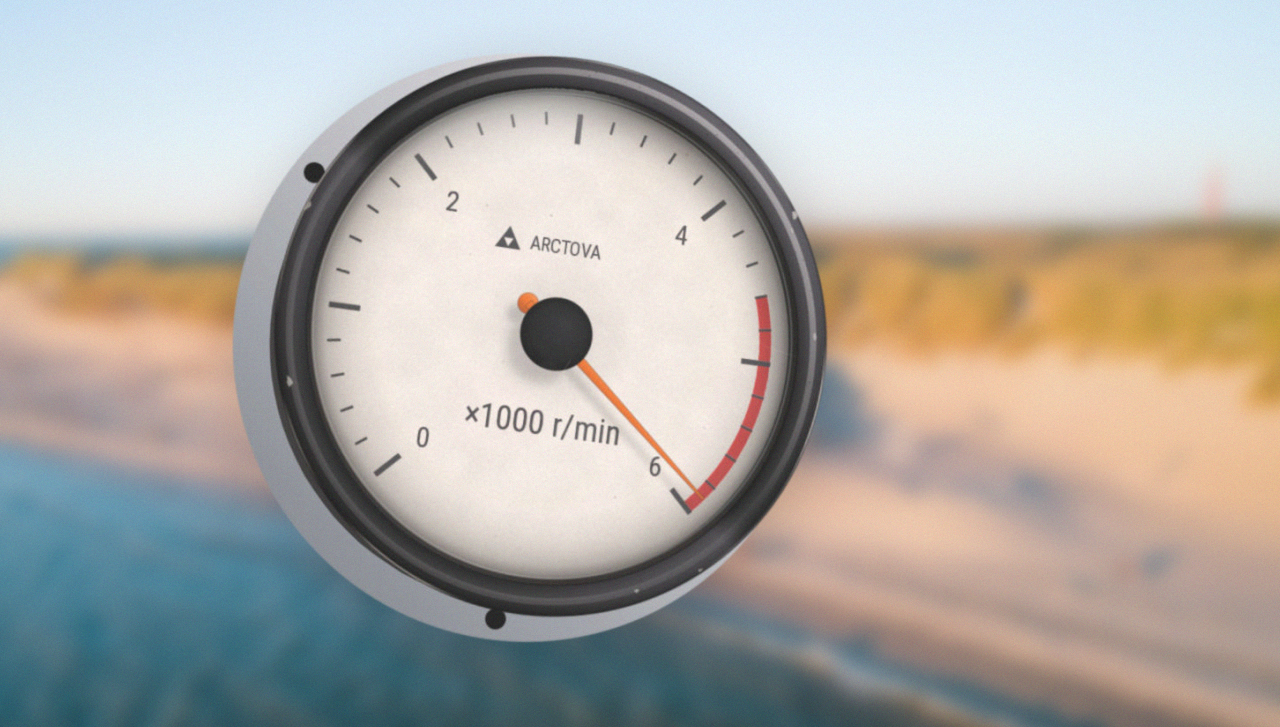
5900rpm
